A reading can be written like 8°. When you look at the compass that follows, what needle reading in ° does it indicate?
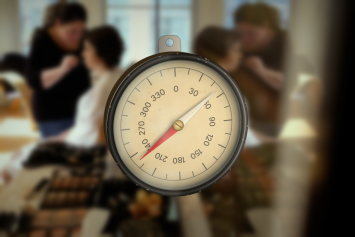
232.5°
